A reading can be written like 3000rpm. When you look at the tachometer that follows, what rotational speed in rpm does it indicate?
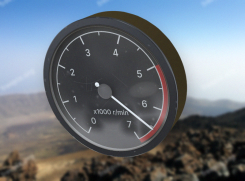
6500rpm
